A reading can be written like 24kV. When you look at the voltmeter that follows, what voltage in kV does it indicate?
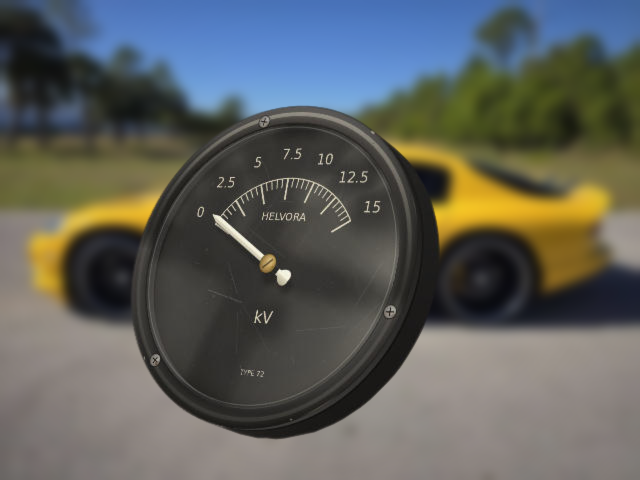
0.5kV
